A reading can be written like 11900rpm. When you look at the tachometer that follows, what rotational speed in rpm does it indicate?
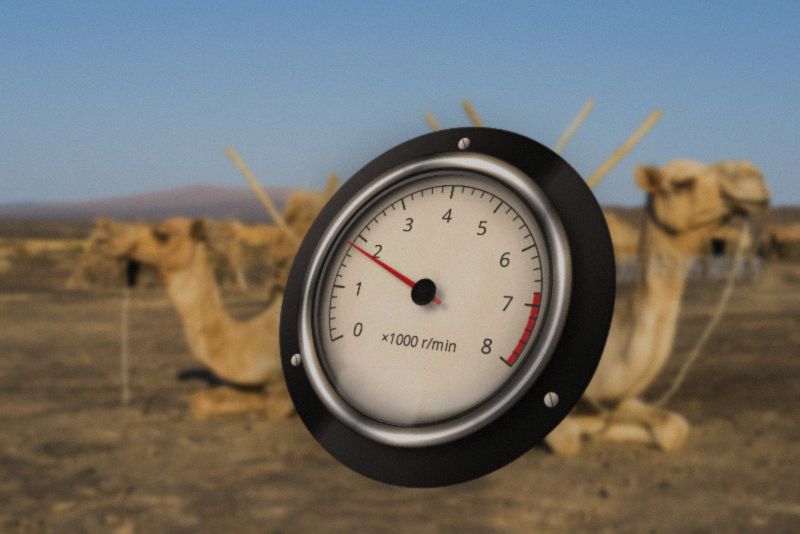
1800rpm
